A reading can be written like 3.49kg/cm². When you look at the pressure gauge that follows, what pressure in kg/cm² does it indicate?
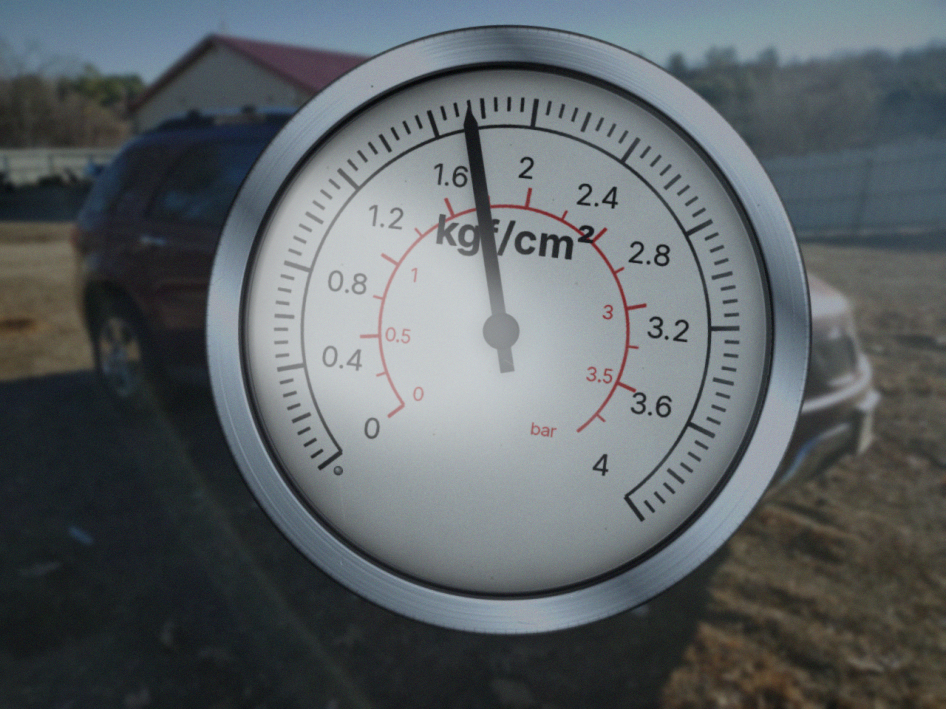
1.75kg/cm²
